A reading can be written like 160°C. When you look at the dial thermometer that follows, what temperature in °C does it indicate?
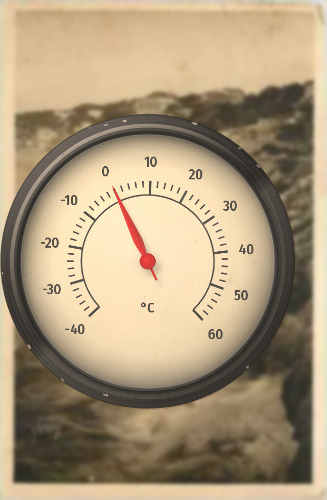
0°C
